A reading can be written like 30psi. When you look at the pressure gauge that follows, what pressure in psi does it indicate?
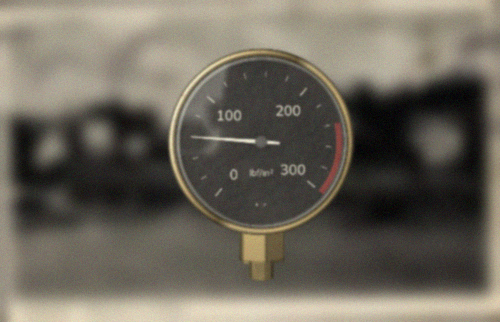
60psi
